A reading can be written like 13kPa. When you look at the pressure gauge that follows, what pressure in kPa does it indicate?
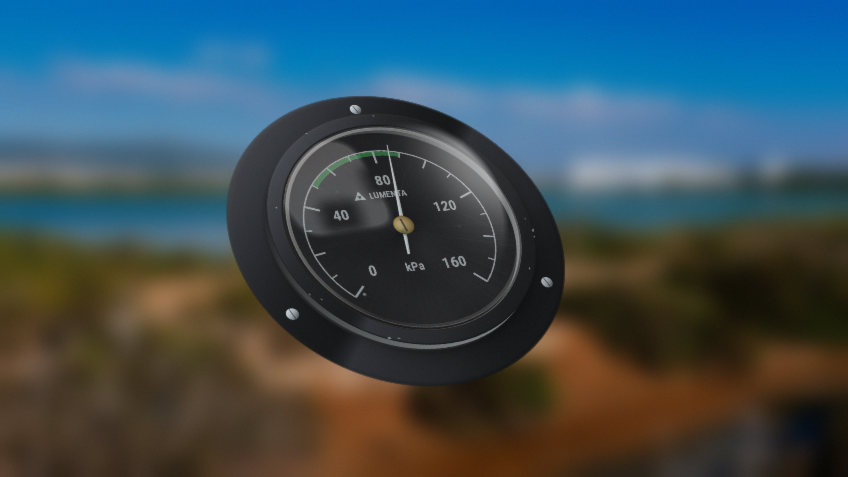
85kPa
